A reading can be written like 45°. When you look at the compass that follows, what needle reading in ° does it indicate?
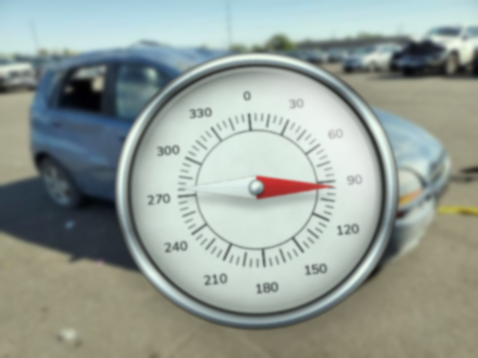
95°
